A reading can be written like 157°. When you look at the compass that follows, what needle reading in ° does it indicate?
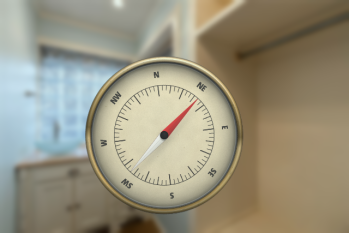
50°
